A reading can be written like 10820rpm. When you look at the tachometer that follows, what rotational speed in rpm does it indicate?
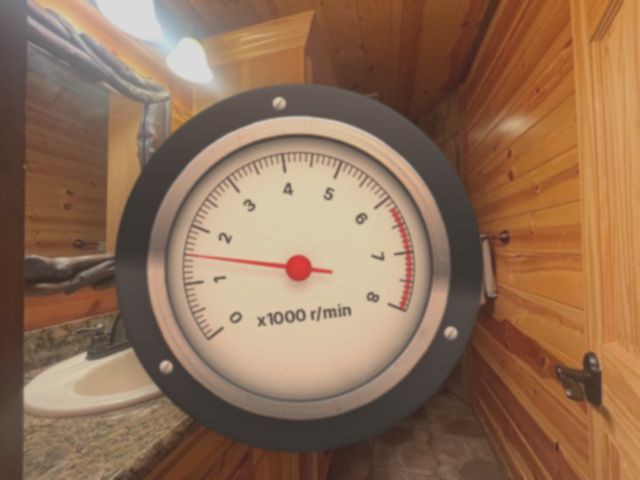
1500rpm
